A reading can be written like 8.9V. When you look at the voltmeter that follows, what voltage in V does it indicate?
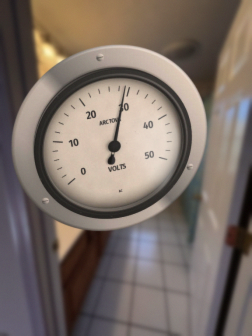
29V
